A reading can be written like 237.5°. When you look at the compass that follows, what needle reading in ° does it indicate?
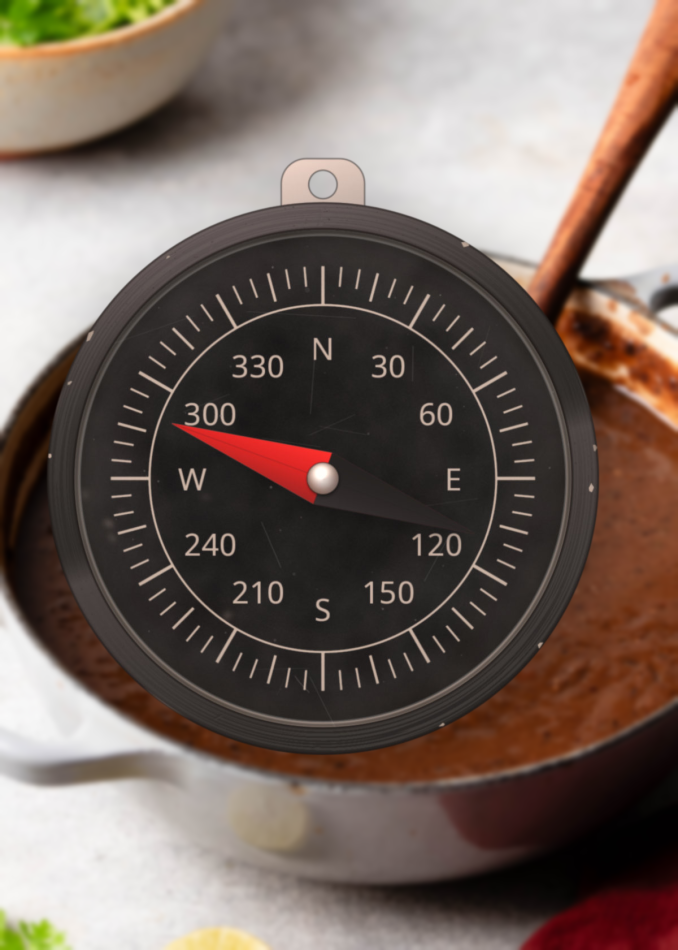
290°
